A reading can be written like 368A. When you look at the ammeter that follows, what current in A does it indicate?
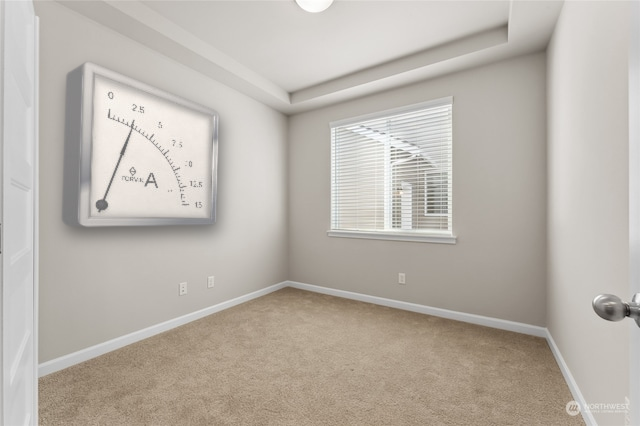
2.5A
